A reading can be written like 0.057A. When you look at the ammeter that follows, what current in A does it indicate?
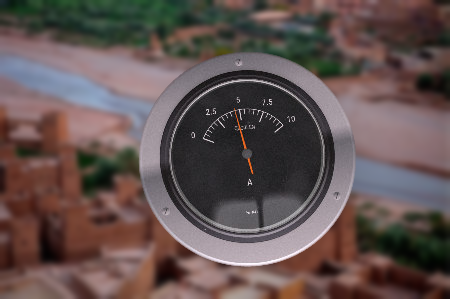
4.5A
